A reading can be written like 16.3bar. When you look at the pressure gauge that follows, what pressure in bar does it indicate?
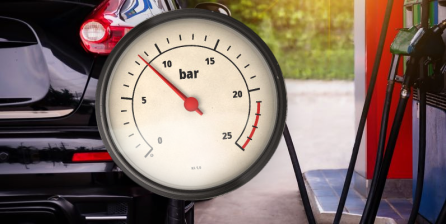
8.5bar
